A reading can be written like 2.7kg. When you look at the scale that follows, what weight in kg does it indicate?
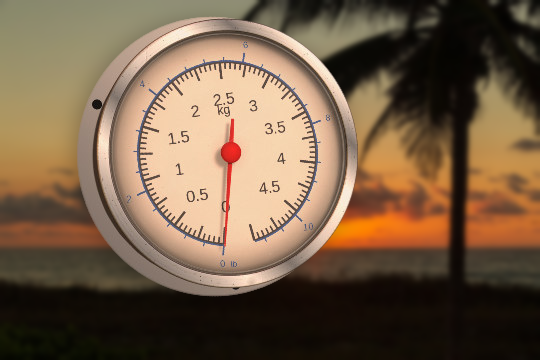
0kg
